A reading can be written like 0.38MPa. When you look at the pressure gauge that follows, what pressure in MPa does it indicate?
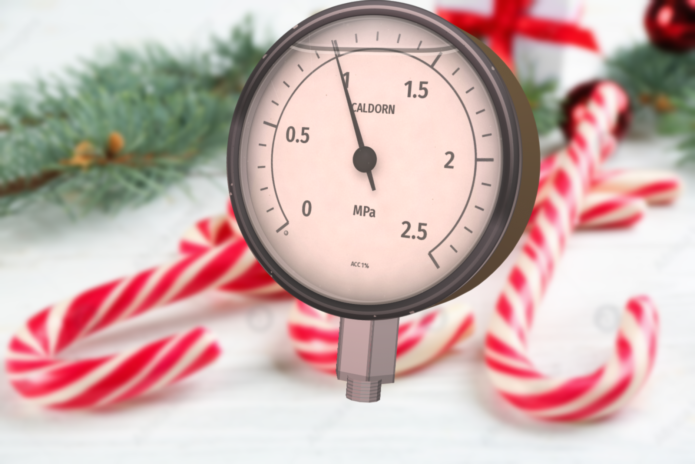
1MPa
